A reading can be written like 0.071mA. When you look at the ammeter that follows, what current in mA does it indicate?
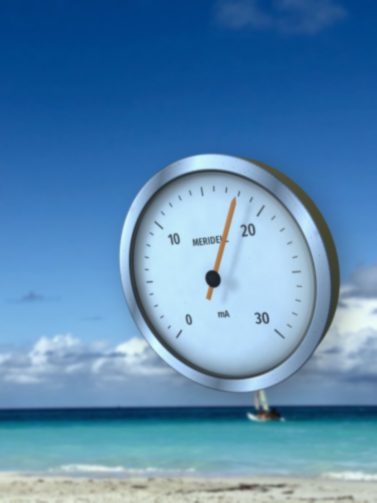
18mA
